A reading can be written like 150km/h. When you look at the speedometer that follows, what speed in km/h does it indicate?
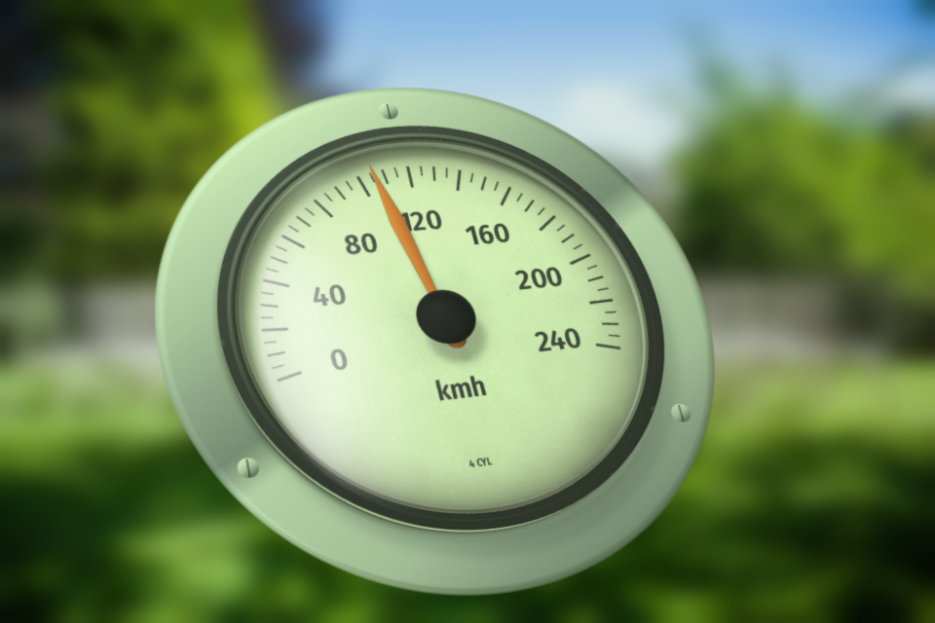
105km/h
